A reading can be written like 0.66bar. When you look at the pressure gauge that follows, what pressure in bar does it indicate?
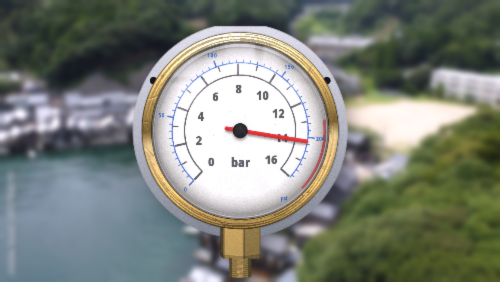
14bar
